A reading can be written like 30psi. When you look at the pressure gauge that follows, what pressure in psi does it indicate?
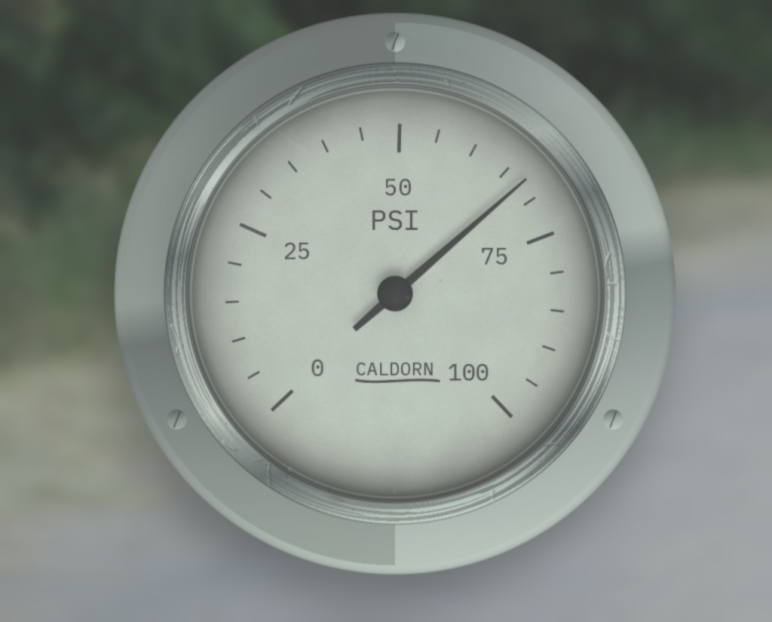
67.5psi
